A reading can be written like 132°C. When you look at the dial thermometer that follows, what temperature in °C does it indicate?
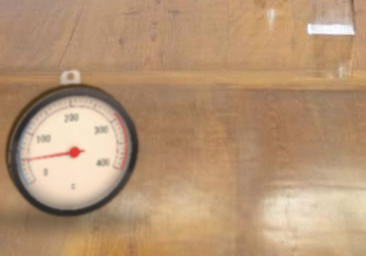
50°C
